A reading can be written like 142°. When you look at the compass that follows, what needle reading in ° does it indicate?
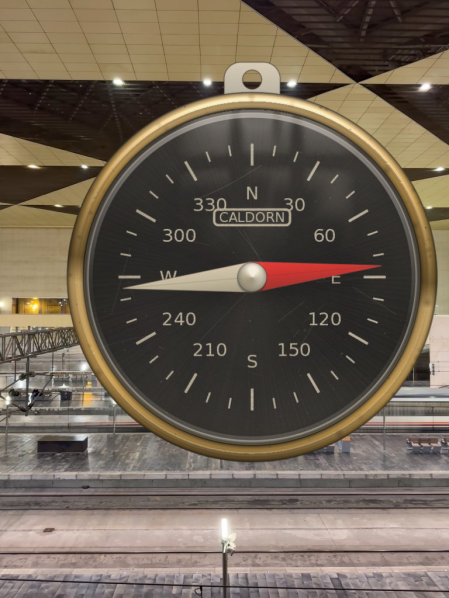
85°
